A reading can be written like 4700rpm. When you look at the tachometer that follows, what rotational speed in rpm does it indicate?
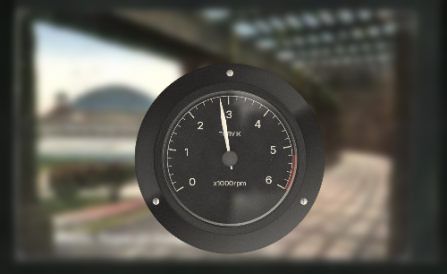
2800rpm
